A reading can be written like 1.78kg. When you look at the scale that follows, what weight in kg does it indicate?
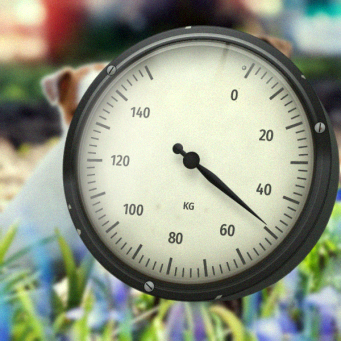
49kg
